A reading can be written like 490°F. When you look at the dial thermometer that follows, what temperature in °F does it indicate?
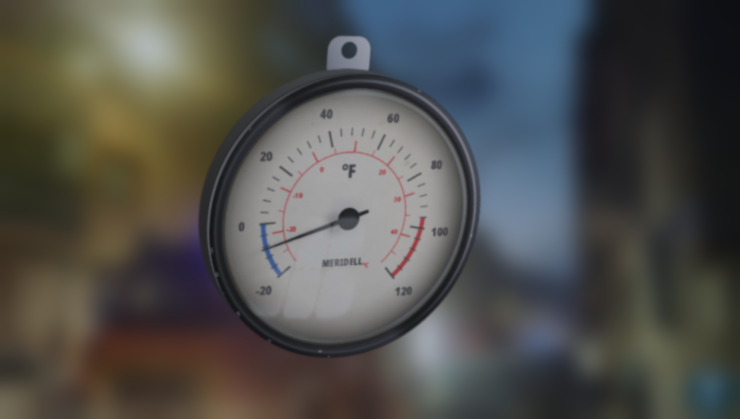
-8°F
